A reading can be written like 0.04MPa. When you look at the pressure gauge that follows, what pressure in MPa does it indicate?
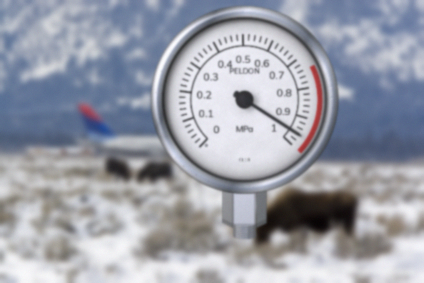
0.96MPa
